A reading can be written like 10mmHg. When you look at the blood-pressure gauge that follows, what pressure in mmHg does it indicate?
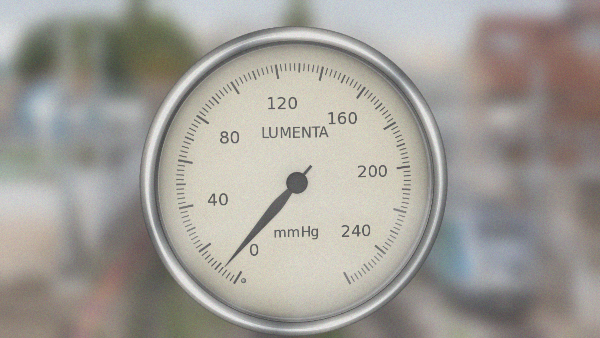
8mmHg
